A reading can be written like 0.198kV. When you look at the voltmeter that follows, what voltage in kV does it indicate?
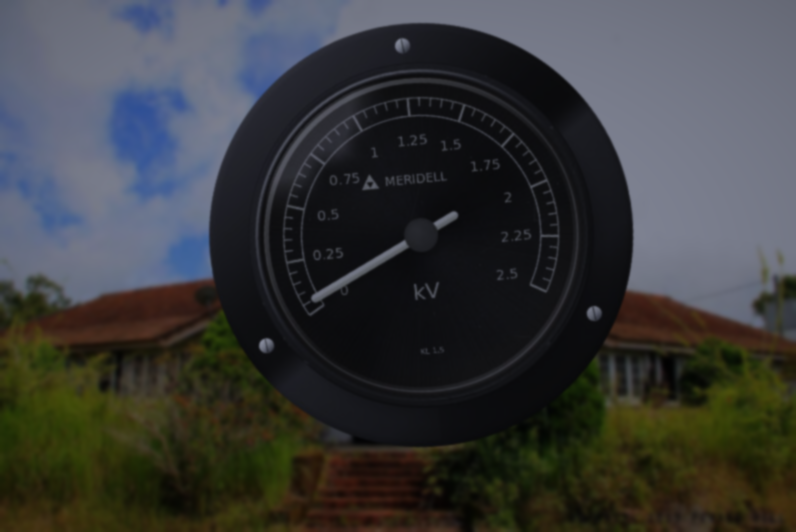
0.05kV
